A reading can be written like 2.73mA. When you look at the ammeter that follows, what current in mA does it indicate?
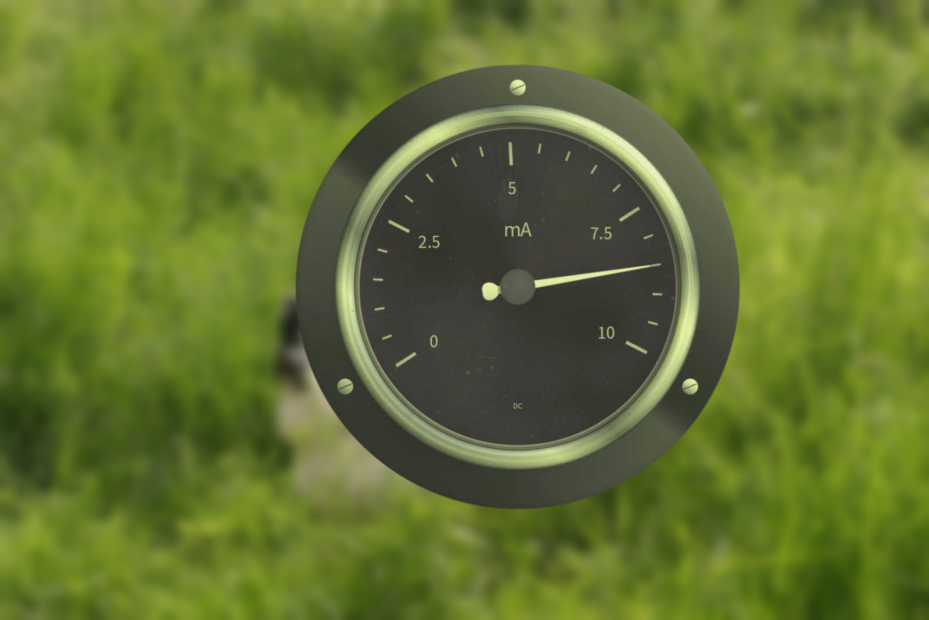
8.5mA
